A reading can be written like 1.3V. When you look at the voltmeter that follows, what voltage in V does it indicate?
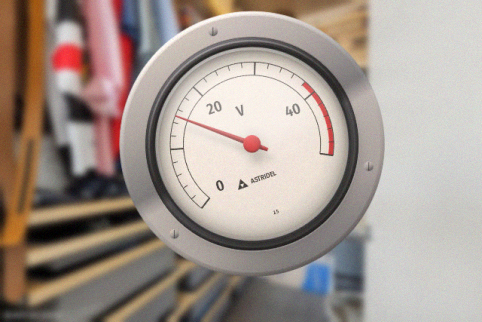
15V
